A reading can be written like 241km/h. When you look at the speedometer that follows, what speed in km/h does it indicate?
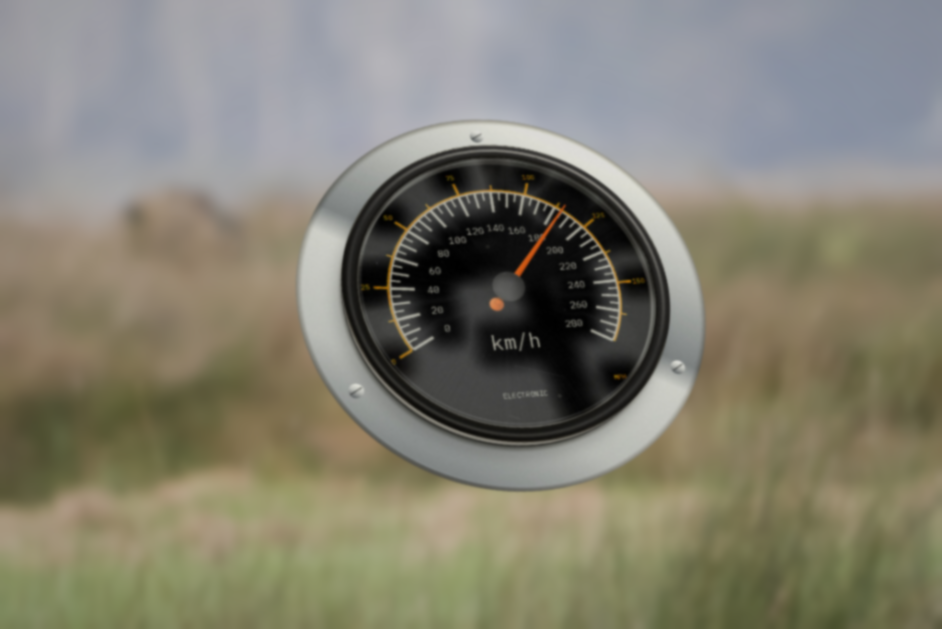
185km/h
